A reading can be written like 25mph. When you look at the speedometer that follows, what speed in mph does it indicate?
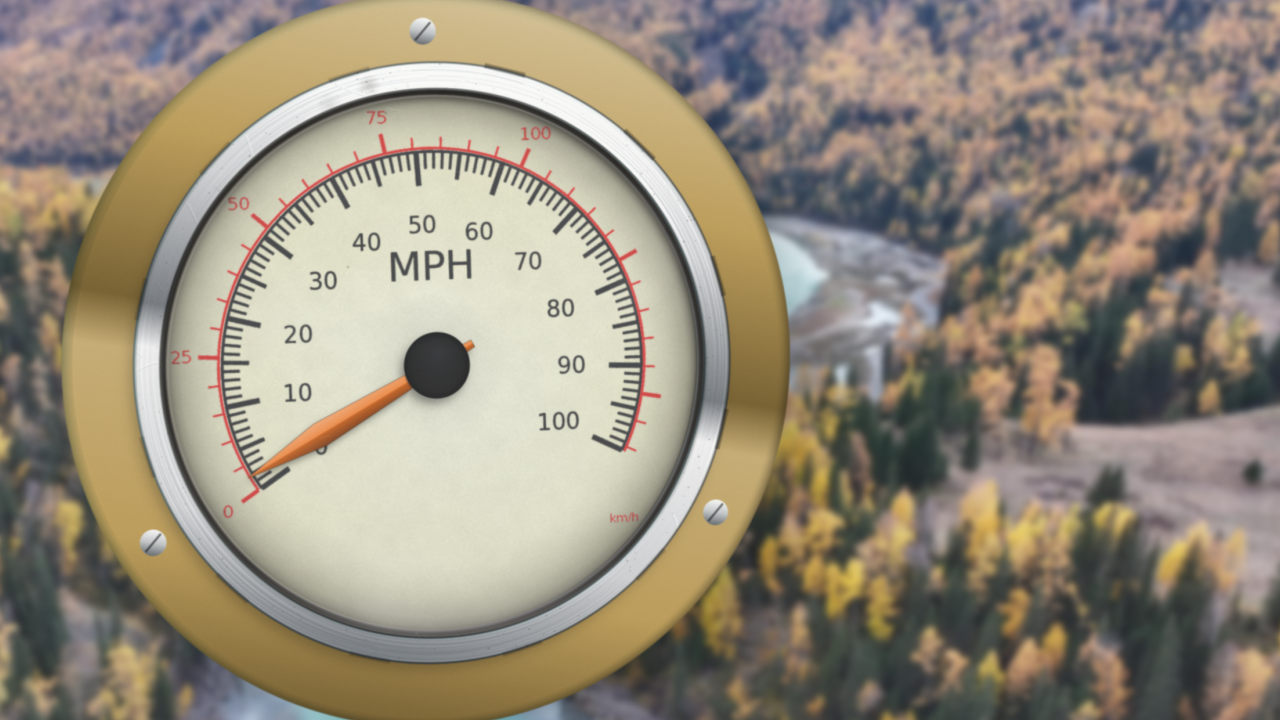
2mph
